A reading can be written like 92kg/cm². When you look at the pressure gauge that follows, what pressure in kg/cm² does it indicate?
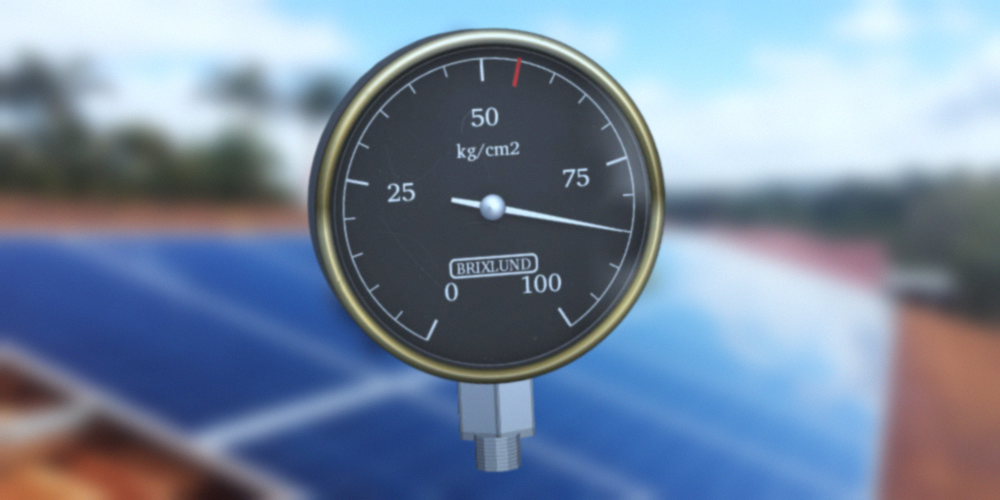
85kg/cm²
